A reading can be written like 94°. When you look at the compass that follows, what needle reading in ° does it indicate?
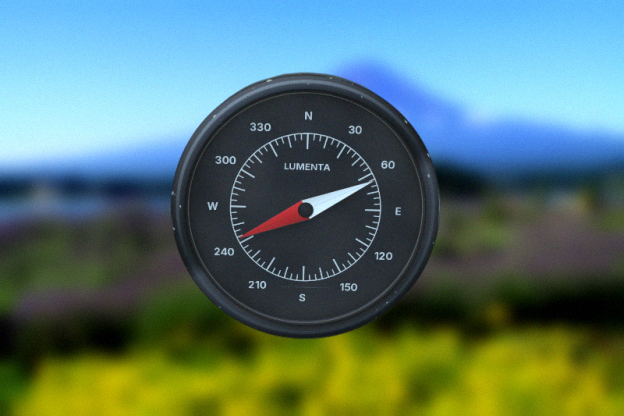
245°
